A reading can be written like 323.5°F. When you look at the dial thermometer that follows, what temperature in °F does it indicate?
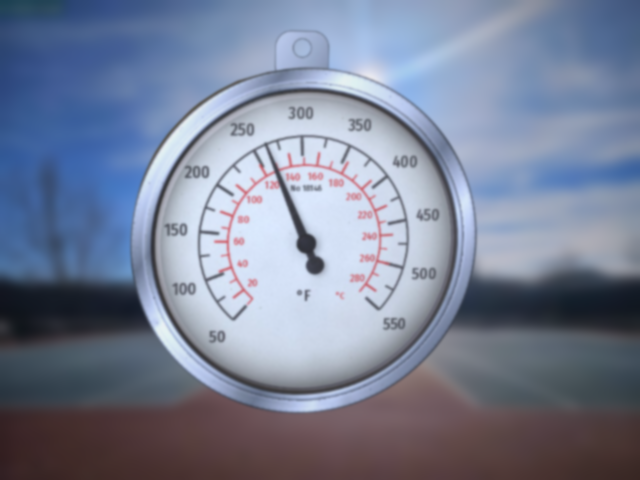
262.5°F
